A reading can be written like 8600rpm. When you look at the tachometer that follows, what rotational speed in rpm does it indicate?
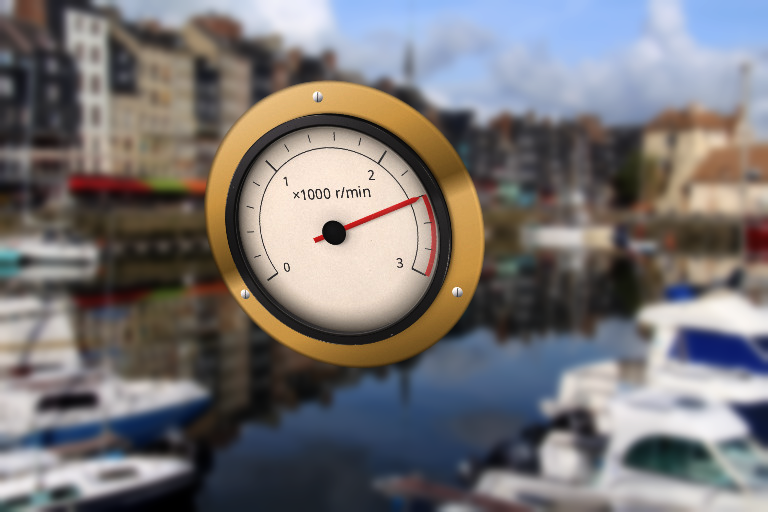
2400rpm
